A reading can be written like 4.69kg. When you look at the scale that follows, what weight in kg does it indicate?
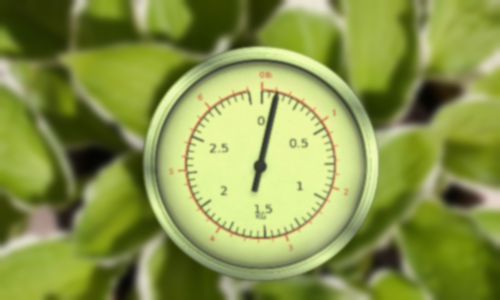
0.1kg
